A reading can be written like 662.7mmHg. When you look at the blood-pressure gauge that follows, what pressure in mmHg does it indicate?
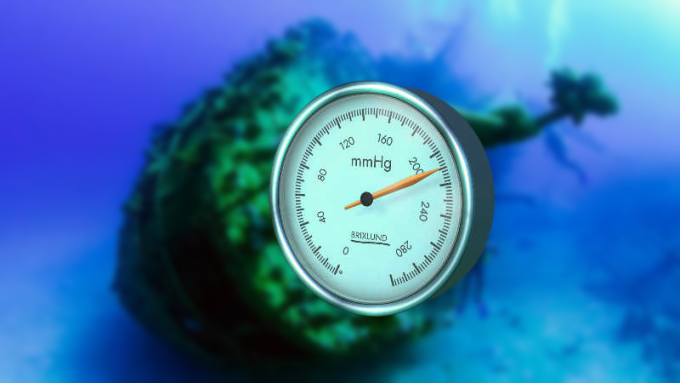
210mmHg
